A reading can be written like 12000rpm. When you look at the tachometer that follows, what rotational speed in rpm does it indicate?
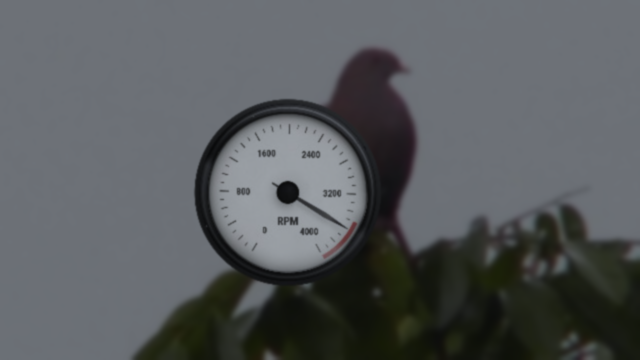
3600rpm
